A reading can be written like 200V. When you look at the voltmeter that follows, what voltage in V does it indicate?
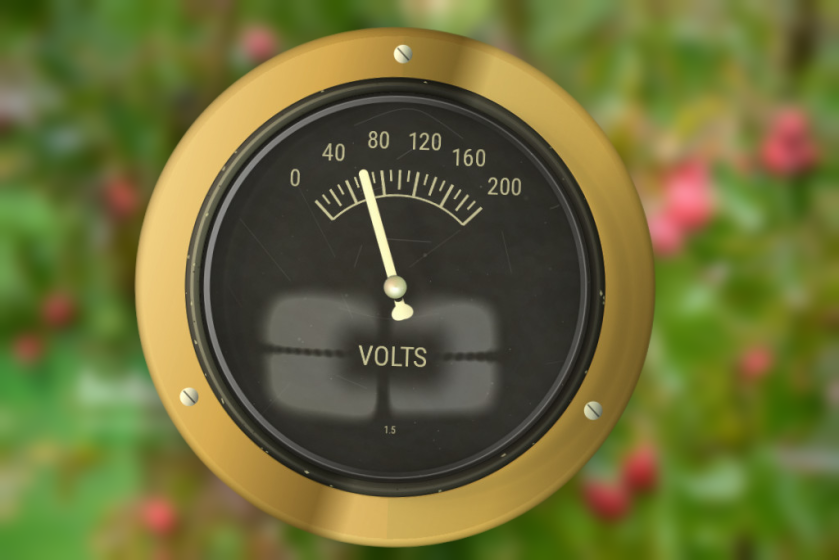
60V
